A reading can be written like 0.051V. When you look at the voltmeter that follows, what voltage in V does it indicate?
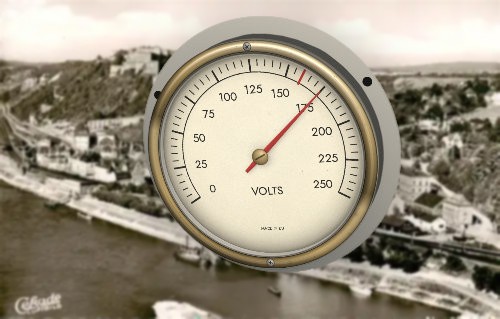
175V
